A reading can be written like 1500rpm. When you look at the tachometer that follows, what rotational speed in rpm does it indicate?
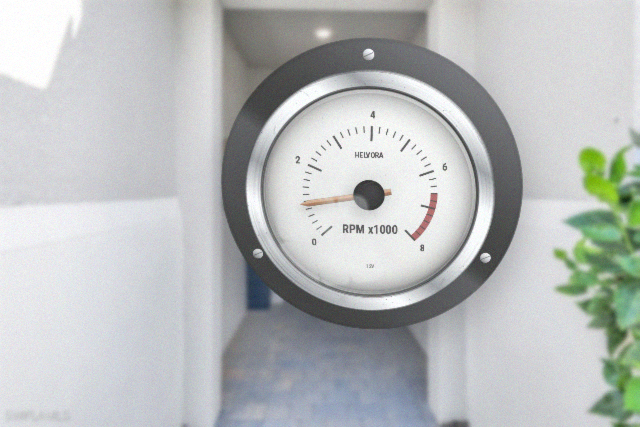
1000rpm
